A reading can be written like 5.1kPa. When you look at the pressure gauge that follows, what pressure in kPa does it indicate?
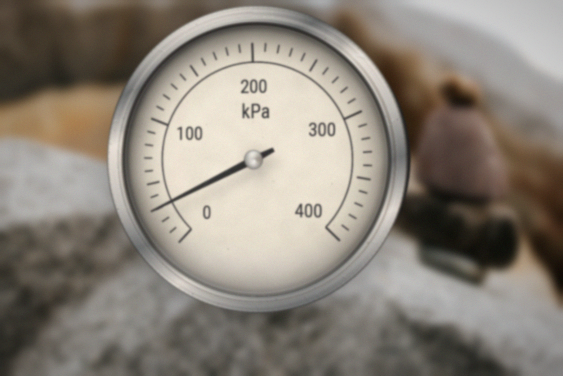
30kPa
